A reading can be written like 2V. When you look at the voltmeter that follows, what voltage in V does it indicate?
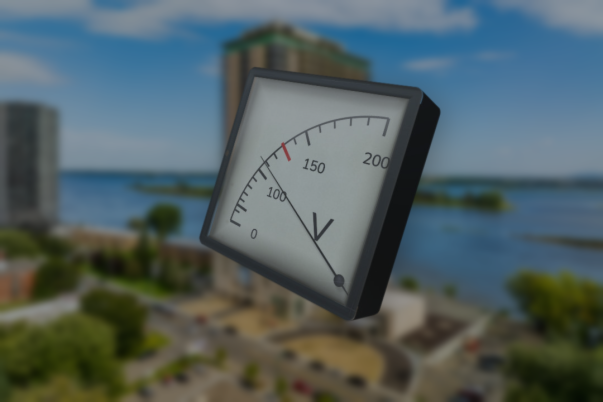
110V
